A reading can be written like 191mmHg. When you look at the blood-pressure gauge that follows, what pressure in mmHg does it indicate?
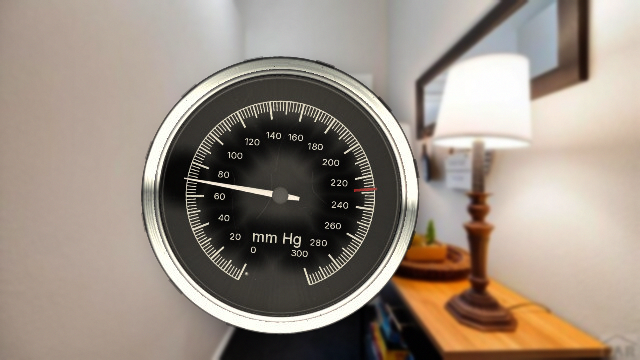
70mmHg
